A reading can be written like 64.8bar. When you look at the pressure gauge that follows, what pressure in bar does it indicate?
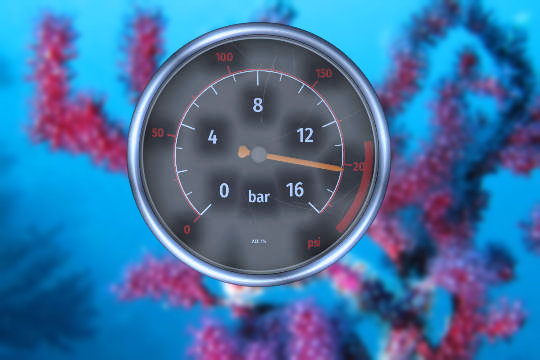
14bar
